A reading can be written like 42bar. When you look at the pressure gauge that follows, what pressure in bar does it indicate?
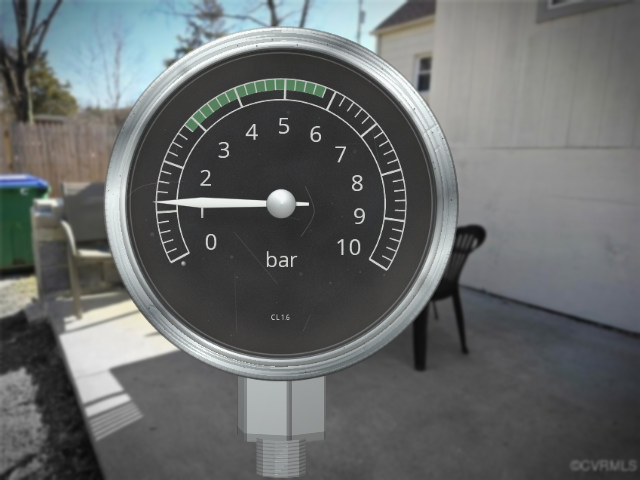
1.2bar
